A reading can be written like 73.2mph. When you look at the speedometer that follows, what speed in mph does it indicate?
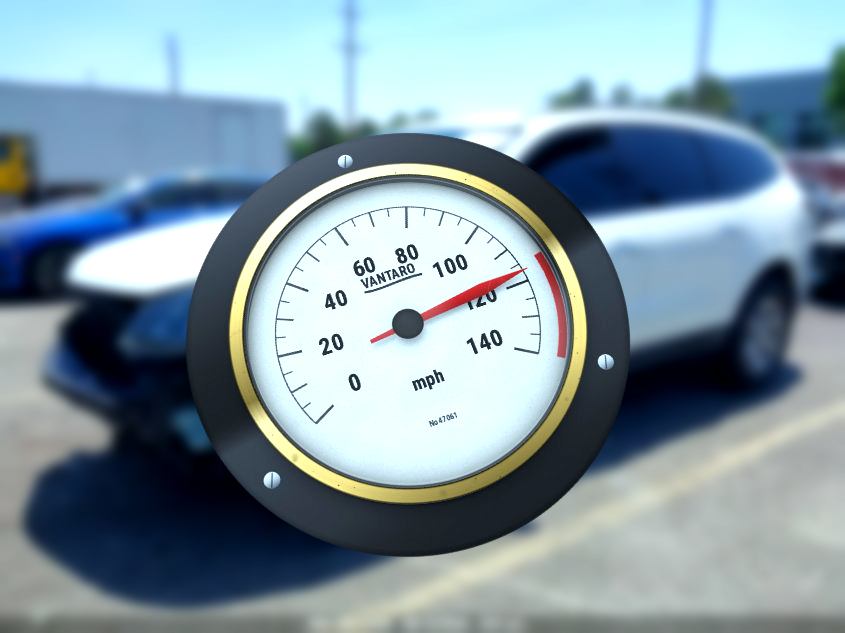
117.5mph
